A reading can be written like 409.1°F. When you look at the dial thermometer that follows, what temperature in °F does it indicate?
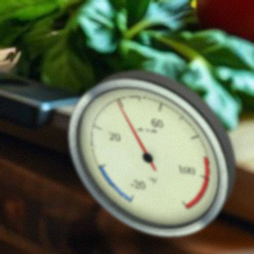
40°F
